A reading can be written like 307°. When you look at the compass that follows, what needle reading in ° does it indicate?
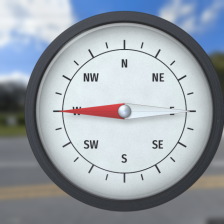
270°
